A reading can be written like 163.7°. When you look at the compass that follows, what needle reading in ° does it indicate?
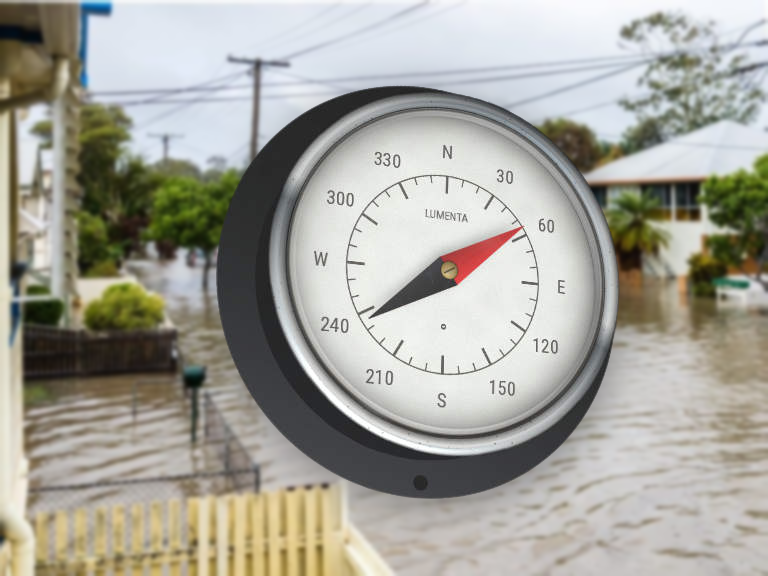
55°
